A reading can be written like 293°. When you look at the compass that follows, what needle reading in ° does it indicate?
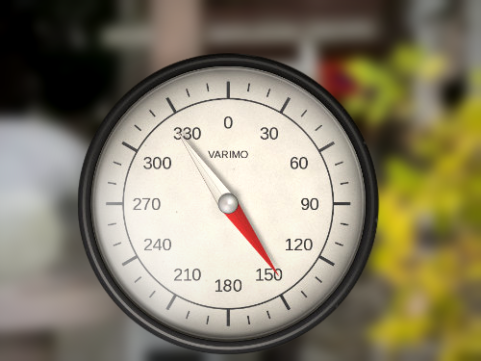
145°
